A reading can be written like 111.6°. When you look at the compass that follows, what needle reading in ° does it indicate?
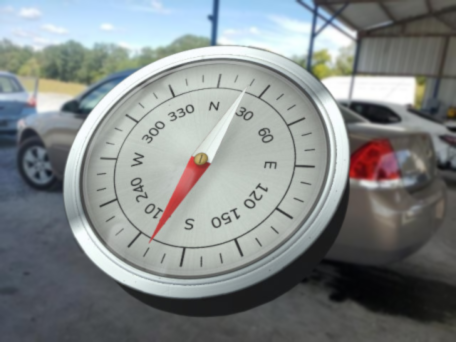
200°
